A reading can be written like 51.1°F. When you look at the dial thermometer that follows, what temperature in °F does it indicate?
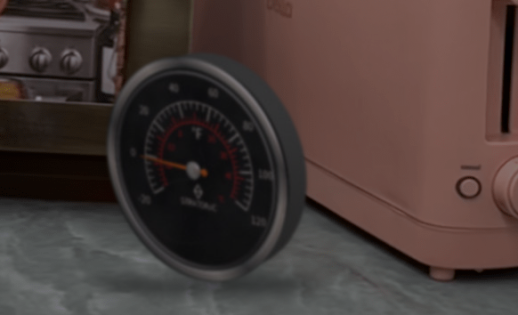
0°F
